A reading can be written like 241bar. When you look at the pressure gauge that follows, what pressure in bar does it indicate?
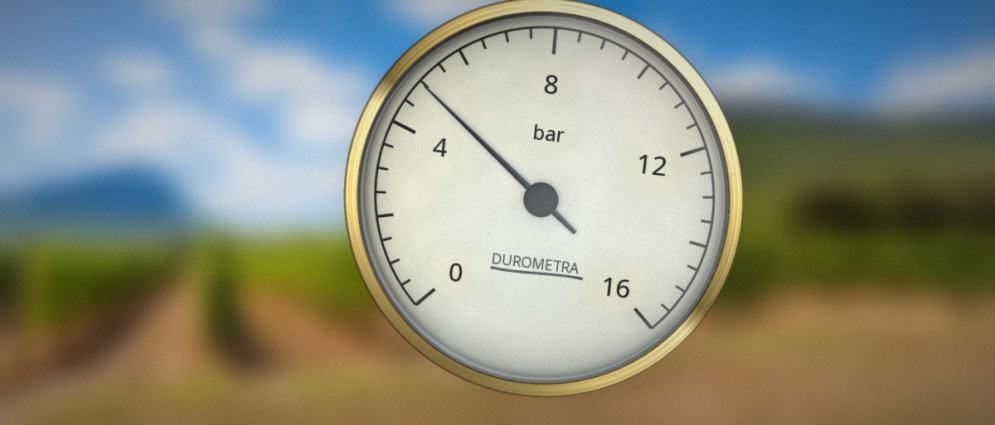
5bar
